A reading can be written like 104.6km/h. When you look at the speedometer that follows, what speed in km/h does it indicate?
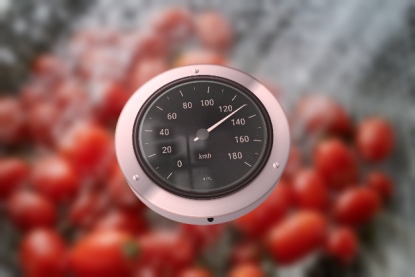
130km/h
